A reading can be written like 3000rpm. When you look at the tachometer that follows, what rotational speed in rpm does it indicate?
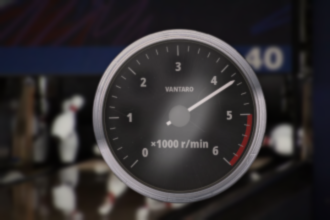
4300rpm
